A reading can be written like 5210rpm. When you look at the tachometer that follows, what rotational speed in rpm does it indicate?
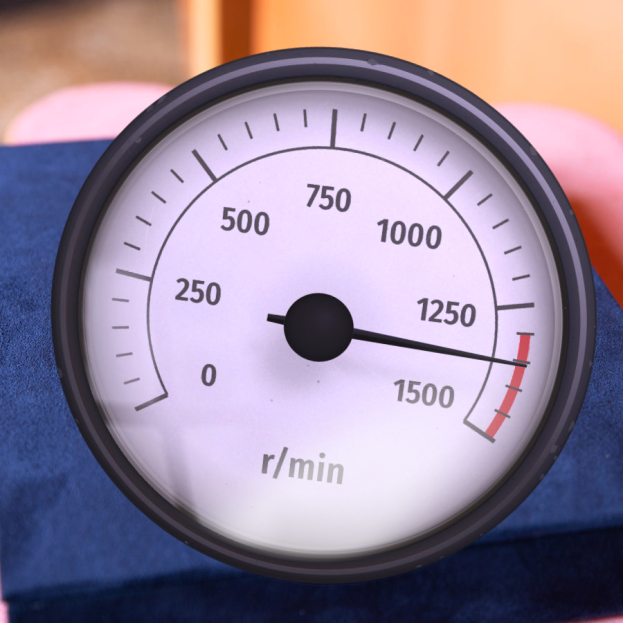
1350rpm
